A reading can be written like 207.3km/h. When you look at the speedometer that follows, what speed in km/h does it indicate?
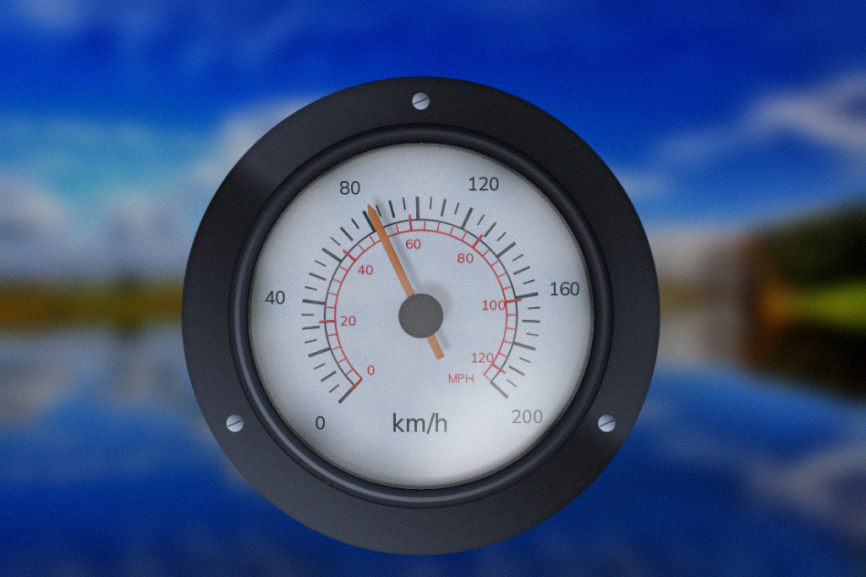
82.5km/h
